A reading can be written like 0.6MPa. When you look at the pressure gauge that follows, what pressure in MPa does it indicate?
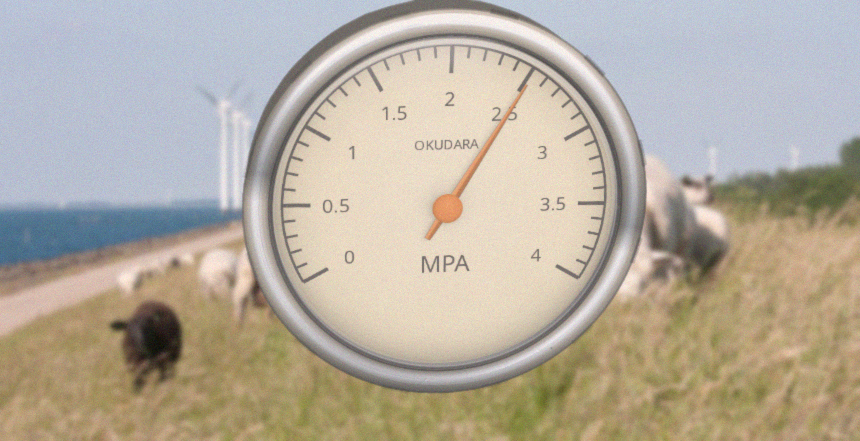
2.5MPa
